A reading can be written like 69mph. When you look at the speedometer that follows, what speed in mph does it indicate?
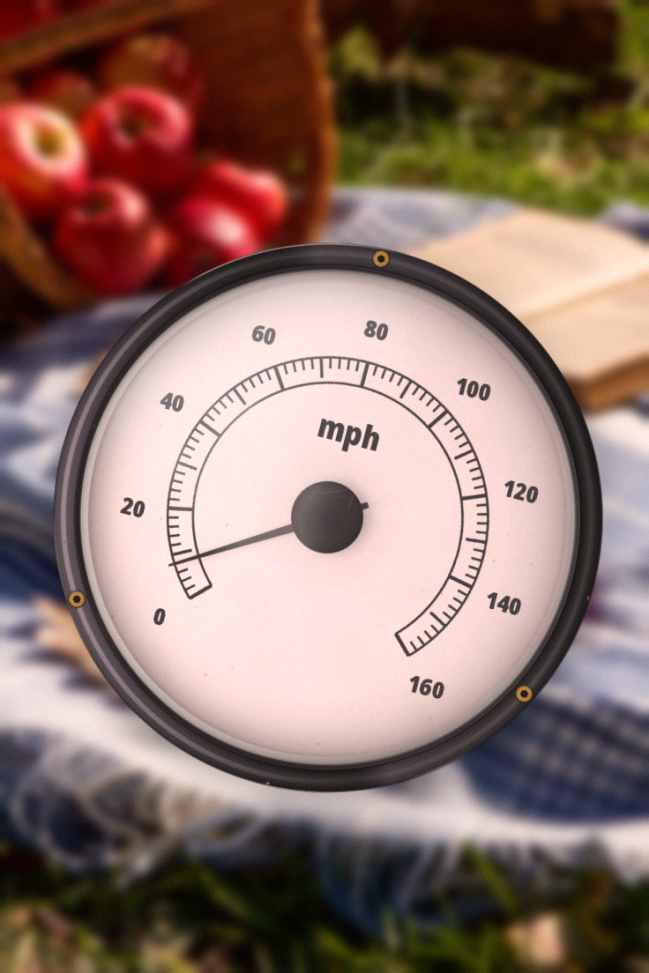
8mph
